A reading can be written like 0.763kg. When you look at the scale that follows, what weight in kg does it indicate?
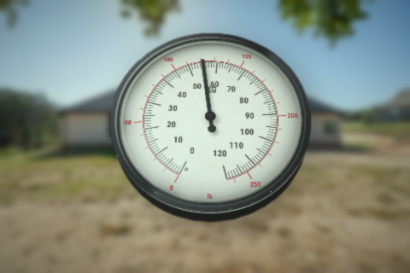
55kg
